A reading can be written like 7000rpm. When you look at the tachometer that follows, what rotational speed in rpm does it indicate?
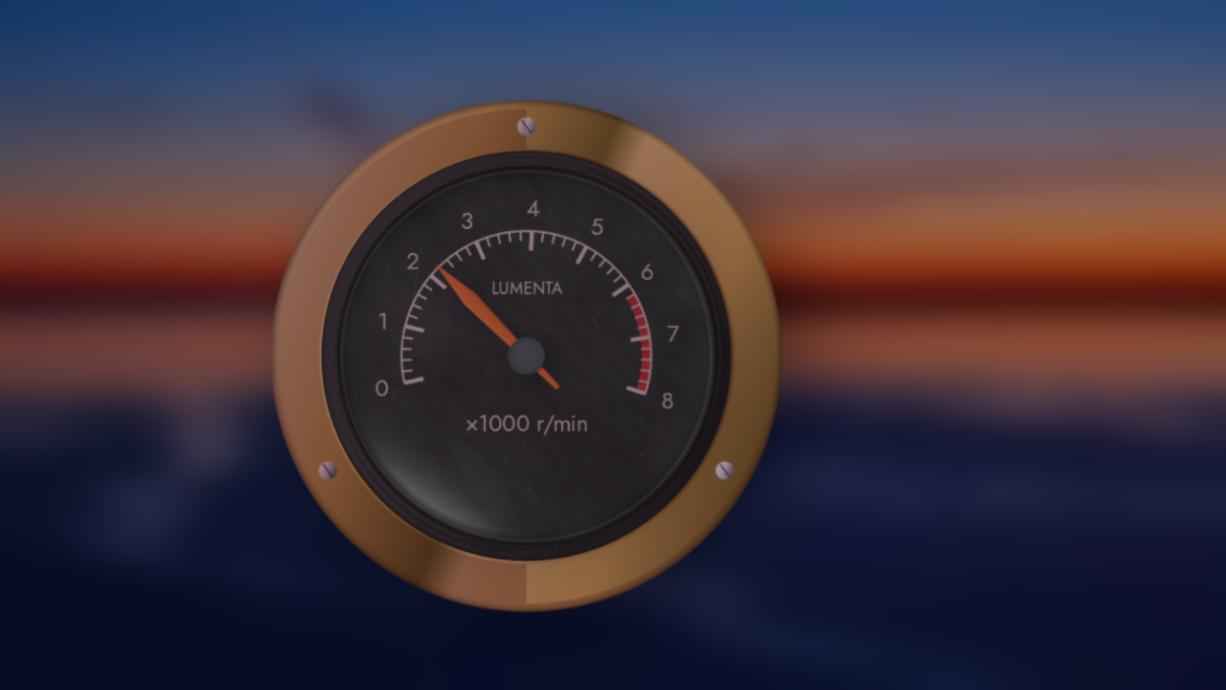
2200rpm
